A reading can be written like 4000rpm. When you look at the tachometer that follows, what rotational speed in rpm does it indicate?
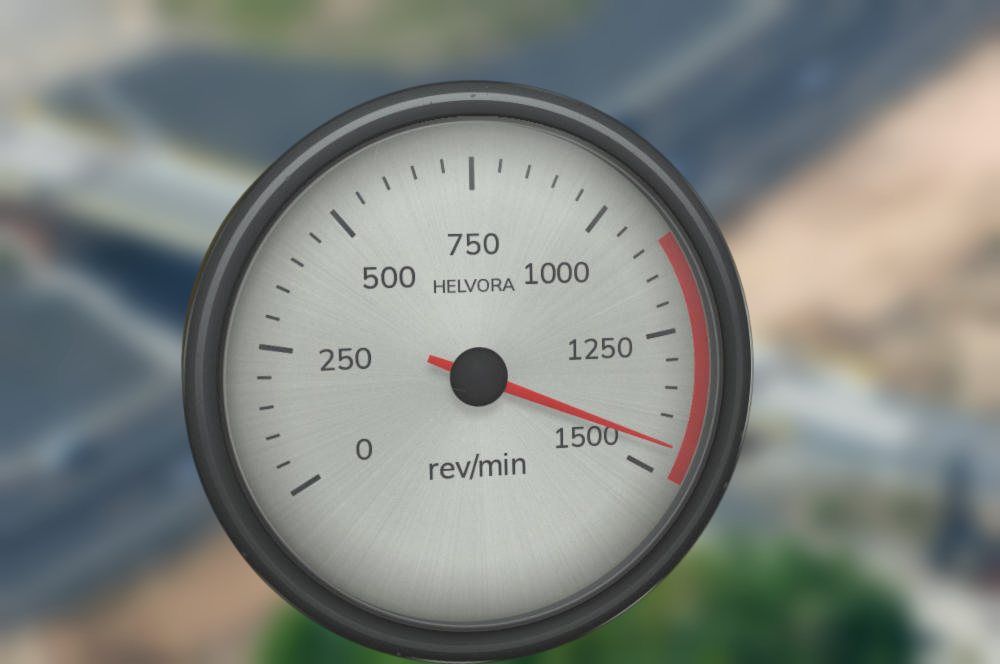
1450rpm
